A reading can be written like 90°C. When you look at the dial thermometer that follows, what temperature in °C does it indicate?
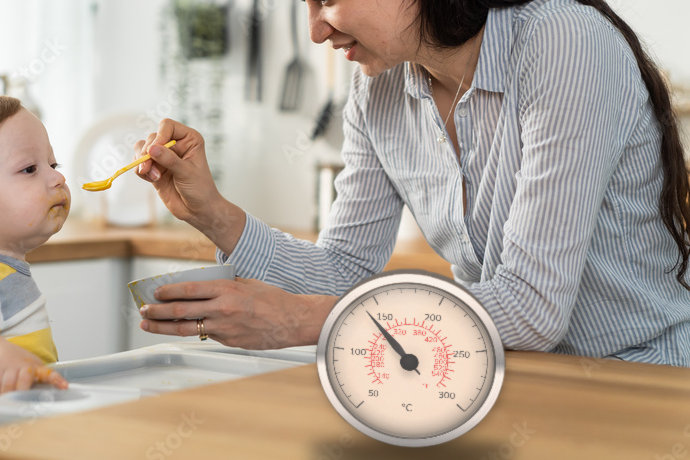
140°C
